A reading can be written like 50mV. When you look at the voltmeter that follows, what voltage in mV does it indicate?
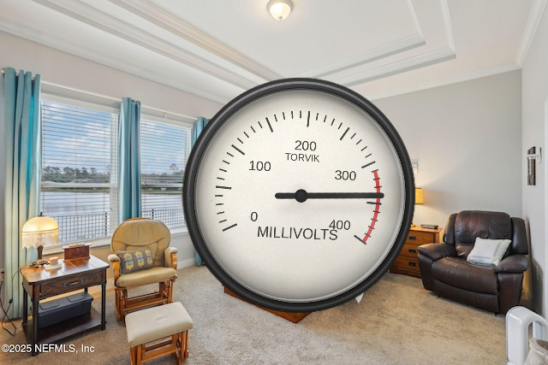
340mV
